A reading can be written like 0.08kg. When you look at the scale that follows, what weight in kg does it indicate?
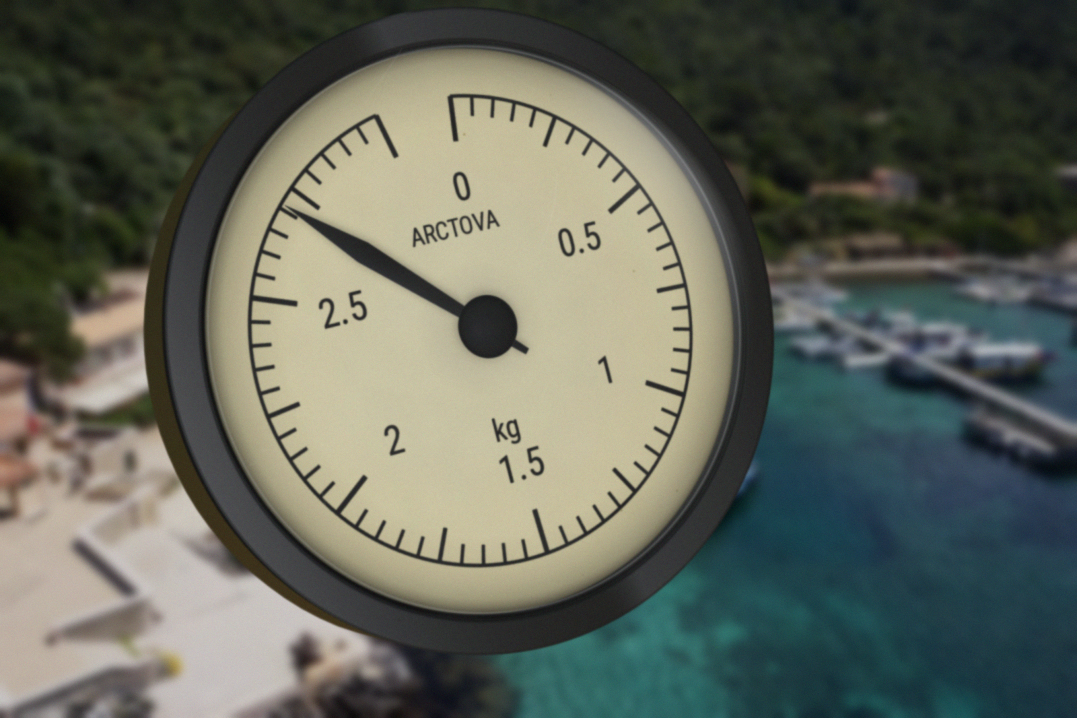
2.7kg
